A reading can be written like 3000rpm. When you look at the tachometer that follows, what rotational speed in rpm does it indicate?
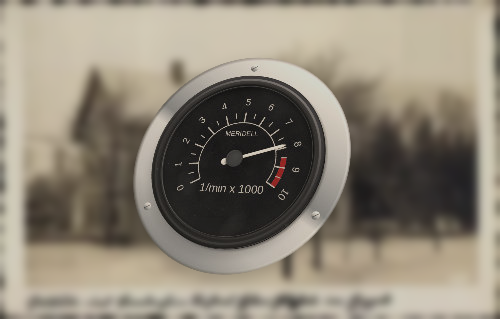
8000rpm
